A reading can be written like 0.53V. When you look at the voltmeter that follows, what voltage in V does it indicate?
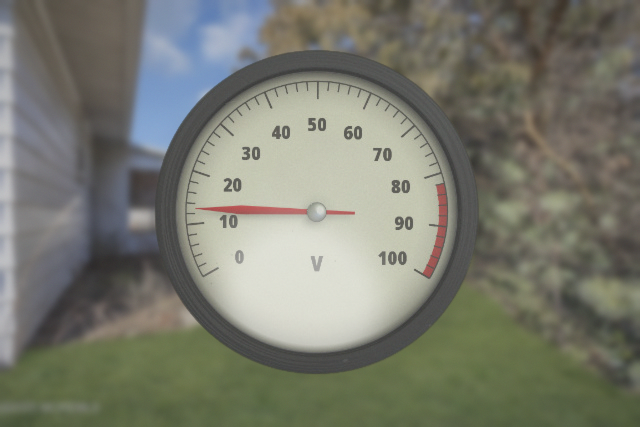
13V
